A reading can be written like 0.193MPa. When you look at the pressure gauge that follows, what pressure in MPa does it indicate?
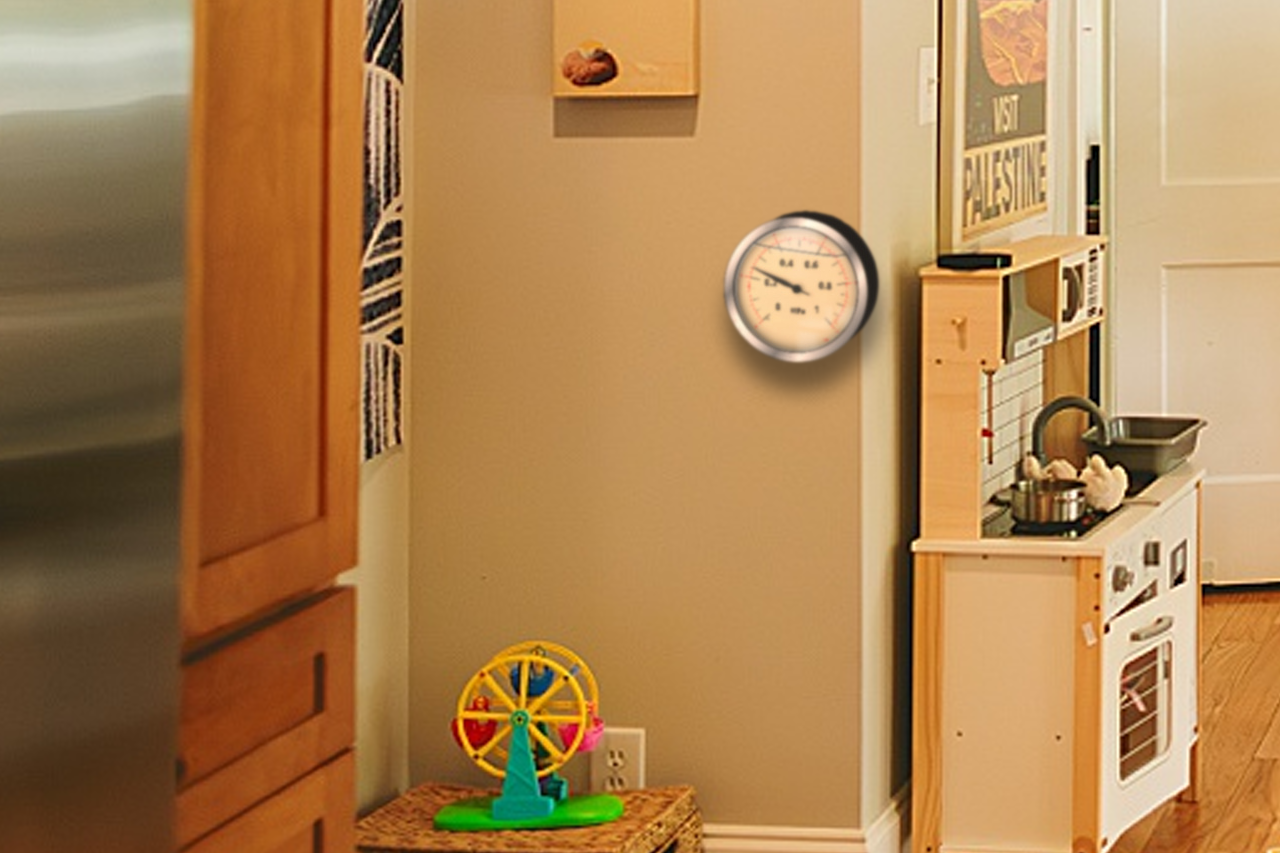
0.25MPa
